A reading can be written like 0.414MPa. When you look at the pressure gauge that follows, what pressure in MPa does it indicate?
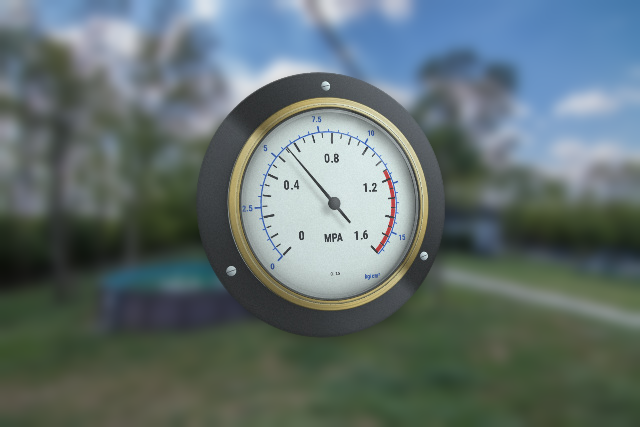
0.55MPa
